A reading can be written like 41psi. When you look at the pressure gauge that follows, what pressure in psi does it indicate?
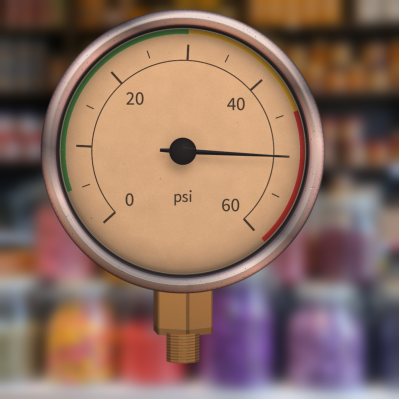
50psi
